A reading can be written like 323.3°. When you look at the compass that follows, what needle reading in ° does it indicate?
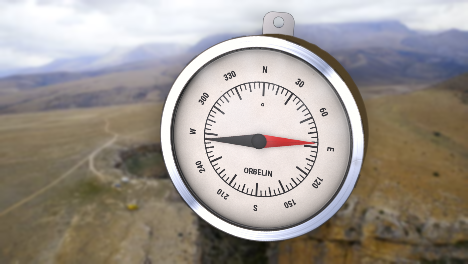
85°
